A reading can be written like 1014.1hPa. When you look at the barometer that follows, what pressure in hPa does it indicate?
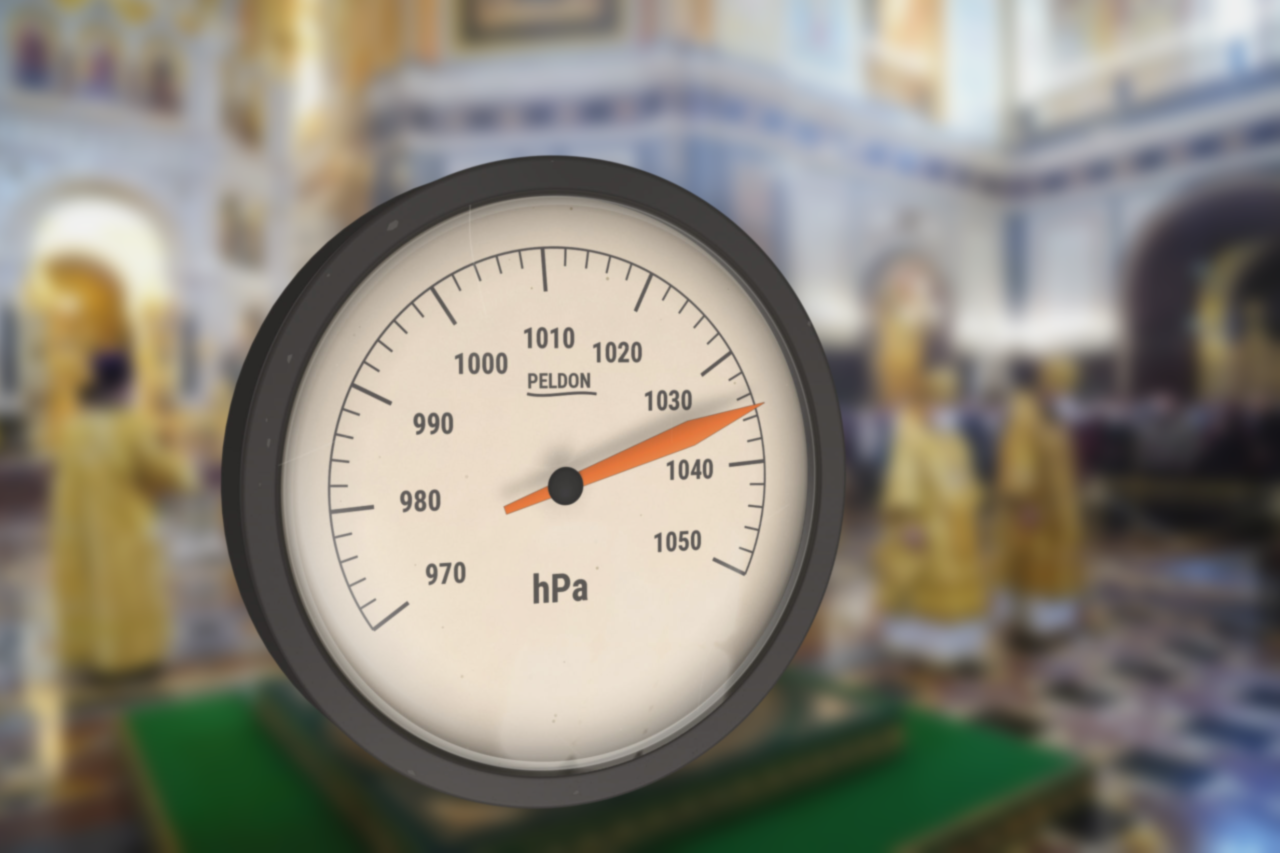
1035hPa
